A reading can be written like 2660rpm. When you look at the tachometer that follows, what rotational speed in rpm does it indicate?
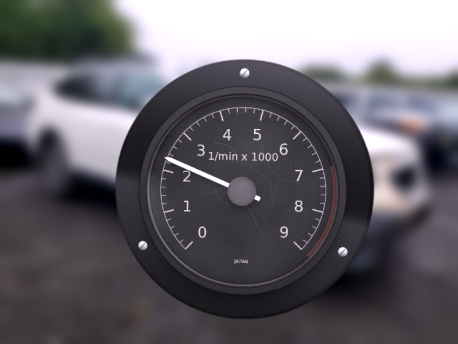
2300rpm
